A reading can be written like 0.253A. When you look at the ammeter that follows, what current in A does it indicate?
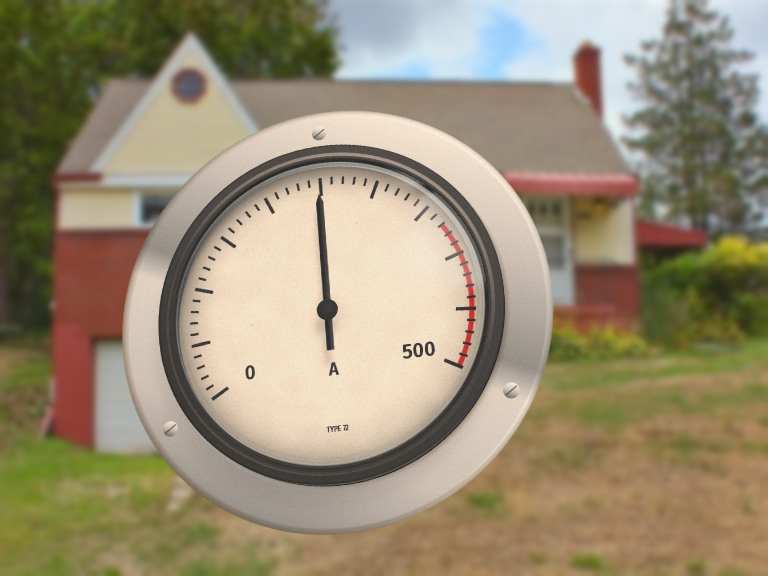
250A
